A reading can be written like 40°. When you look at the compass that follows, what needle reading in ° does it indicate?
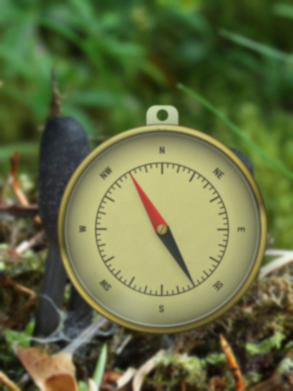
330°
